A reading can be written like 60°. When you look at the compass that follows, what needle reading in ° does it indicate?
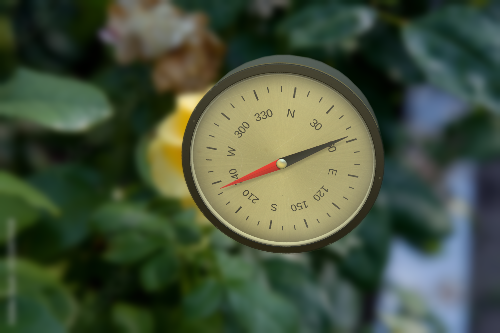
235°
